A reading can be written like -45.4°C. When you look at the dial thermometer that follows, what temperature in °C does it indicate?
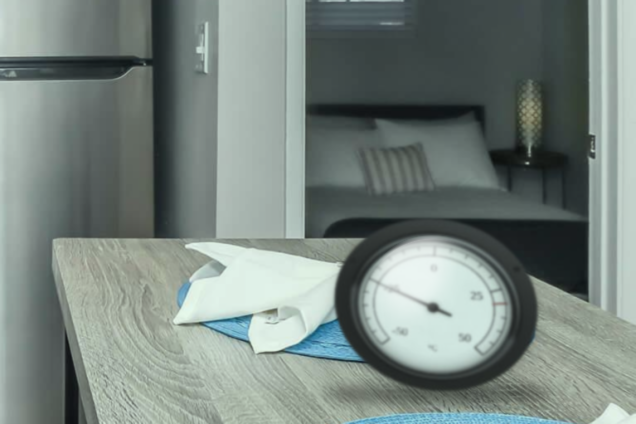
-25°C
